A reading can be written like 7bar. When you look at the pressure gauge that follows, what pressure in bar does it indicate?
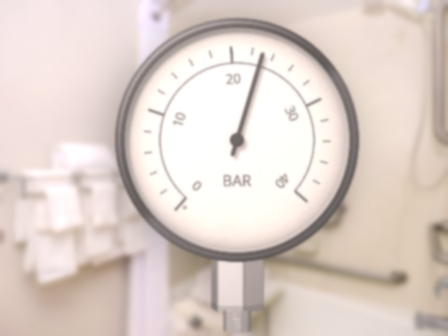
23bar
